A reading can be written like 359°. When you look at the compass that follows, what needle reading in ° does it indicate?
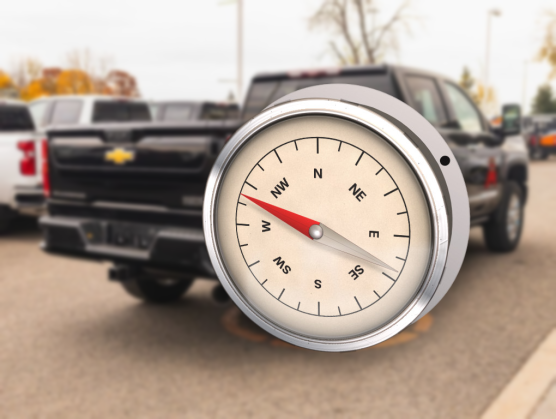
292.5°
